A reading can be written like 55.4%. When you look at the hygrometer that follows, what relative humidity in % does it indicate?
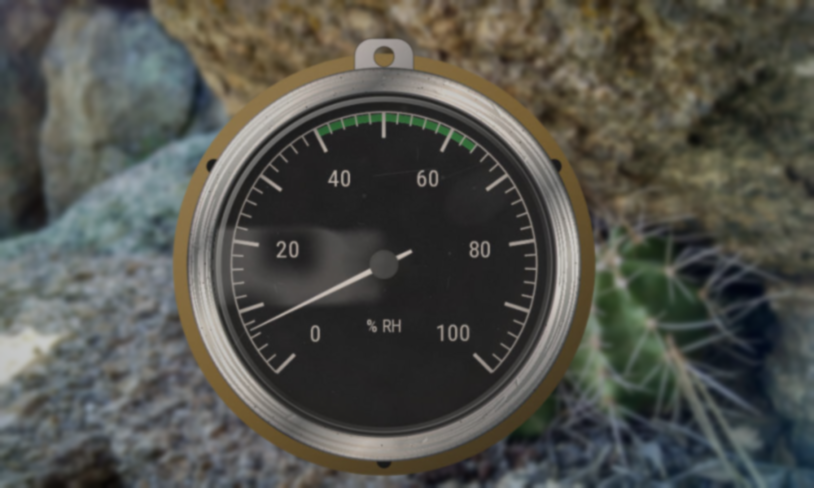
7%
